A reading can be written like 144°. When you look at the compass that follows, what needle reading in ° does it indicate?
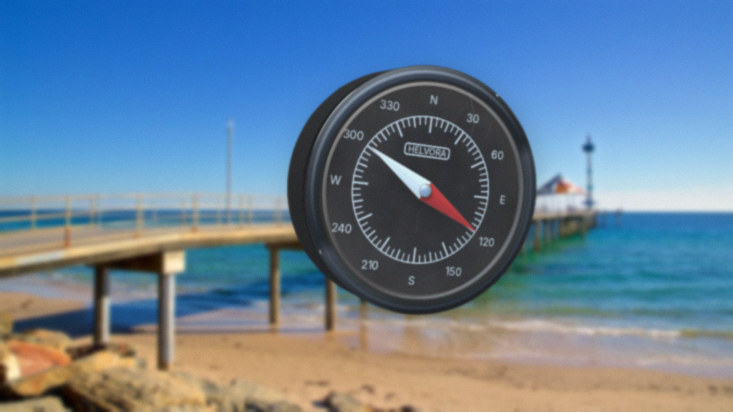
120°
